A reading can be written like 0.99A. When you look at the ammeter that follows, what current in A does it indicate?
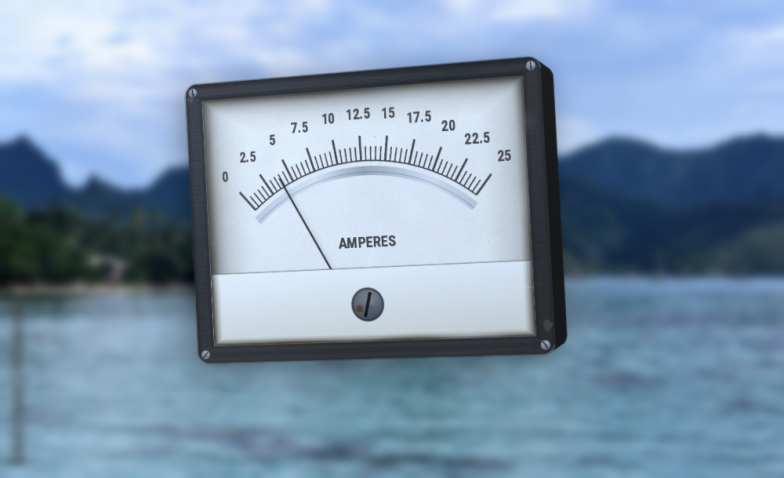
4A
